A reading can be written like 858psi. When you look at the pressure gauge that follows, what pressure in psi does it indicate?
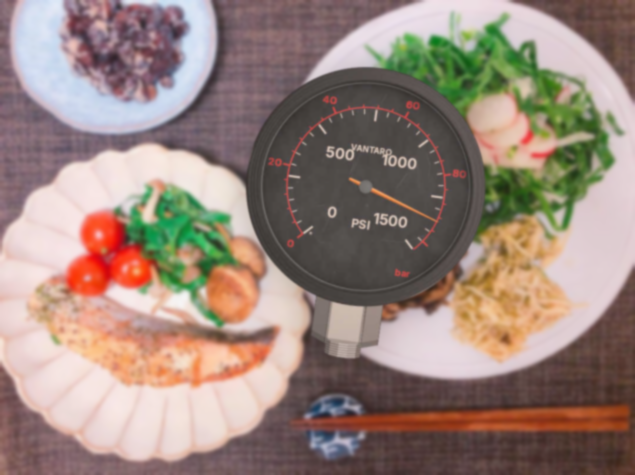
1350psi
